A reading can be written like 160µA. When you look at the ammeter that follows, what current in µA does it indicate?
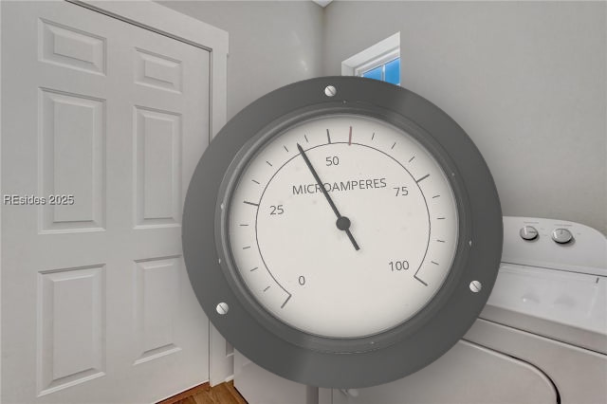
42.5µA
